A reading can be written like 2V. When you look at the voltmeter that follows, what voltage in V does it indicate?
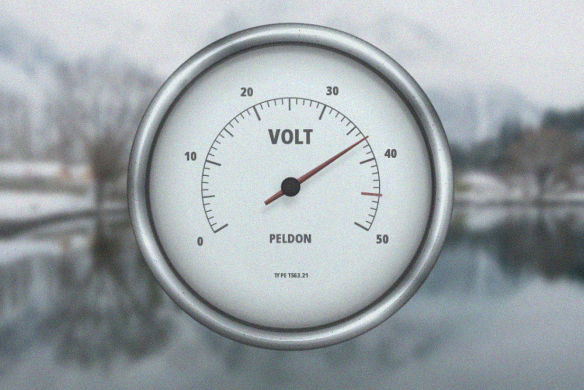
37V
